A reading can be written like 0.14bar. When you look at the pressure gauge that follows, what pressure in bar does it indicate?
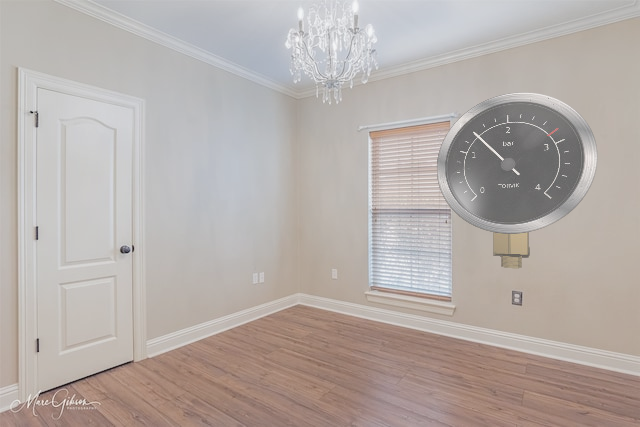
1.4bar
